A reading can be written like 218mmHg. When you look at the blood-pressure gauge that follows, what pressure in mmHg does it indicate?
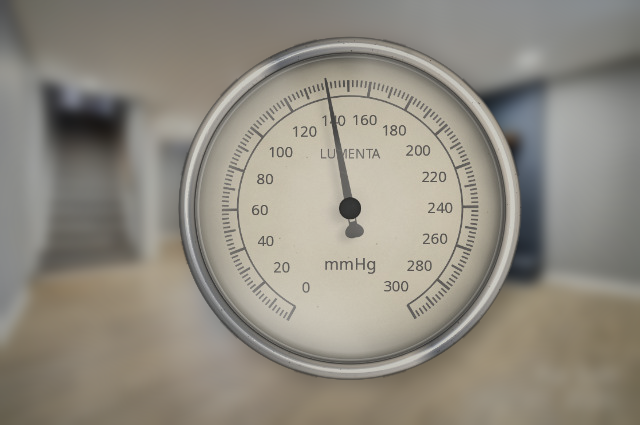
140mmHg
